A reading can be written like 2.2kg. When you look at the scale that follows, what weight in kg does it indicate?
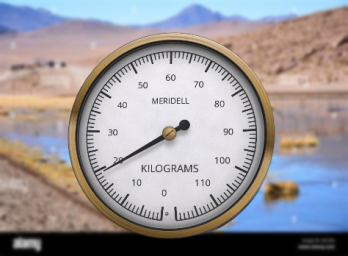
19kg
